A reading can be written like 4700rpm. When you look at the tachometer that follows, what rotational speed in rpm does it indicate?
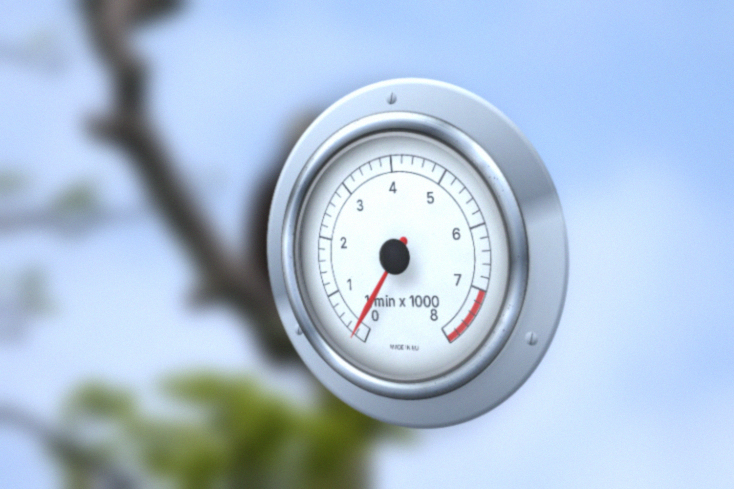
200rpm
